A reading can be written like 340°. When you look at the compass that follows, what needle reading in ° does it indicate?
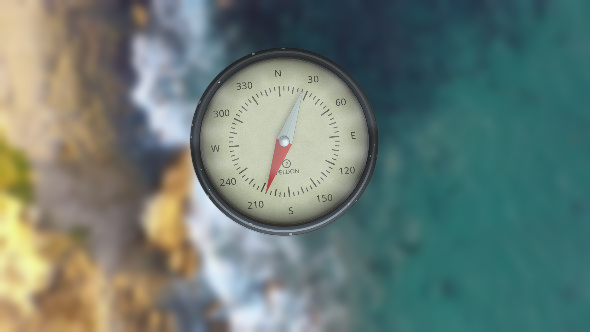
205°
